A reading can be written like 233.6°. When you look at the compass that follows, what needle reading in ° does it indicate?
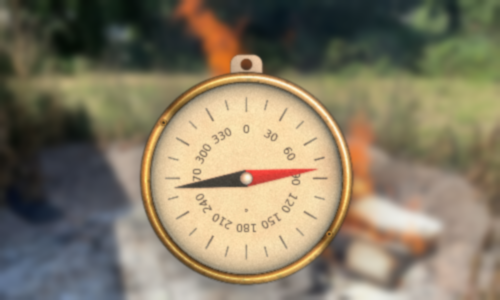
82.5°
